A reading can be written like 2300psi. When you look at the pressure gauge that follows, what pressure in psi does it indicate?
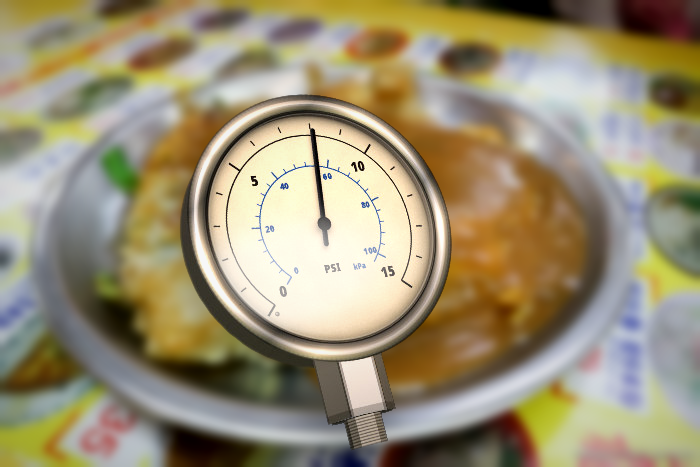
8psi
